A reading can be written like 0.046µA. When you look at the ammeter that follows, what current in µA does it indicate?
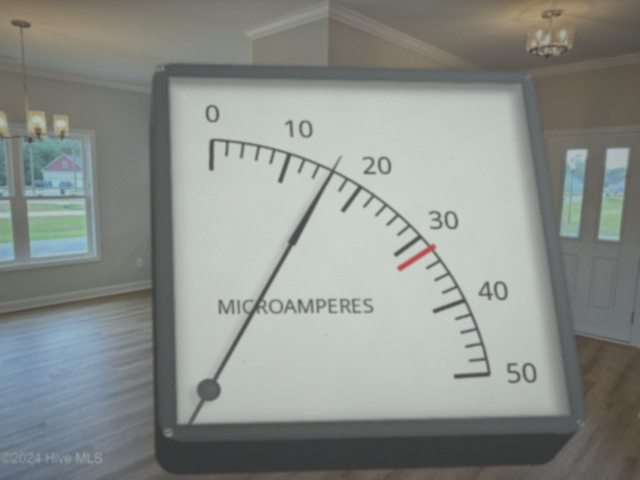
16µA
